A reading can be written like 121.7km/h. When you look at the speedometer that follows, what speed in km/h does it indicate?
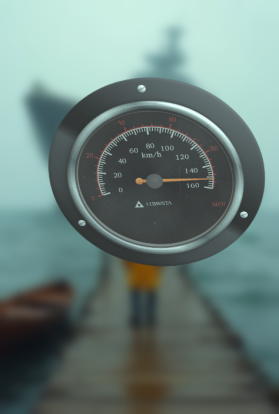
150km/h
